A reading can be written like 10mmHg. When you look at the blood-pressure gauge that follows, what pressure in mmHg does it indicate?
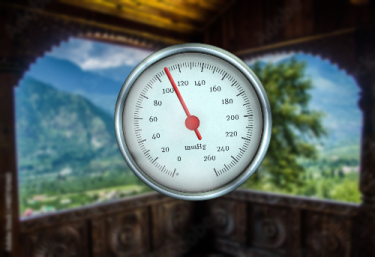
110mmHg
